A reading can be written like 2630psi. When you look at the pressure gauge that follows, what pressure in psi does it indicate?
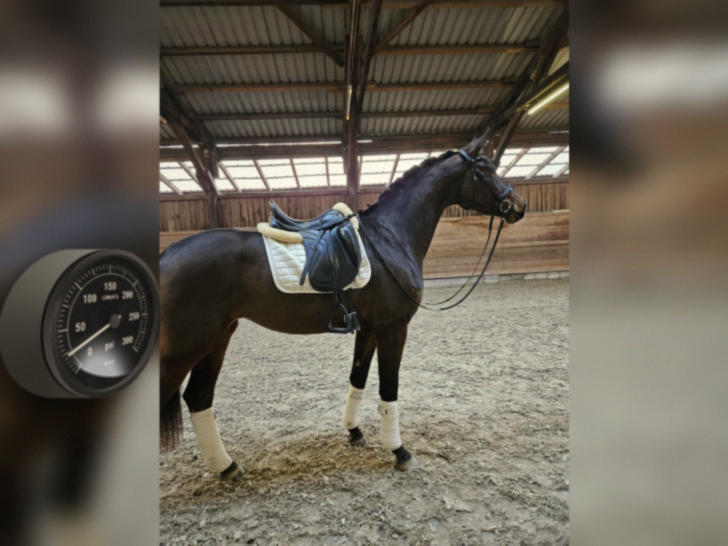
25psi
